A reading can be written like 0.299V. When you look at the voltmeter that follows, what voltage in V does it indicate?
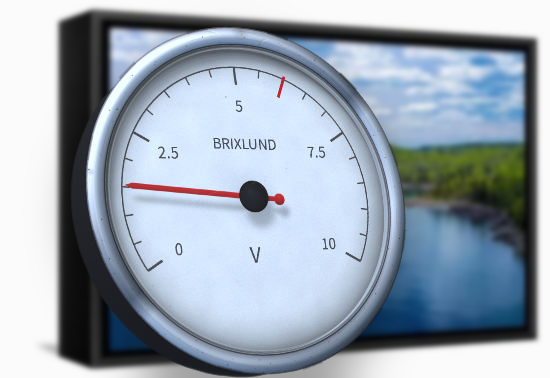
1.5V
